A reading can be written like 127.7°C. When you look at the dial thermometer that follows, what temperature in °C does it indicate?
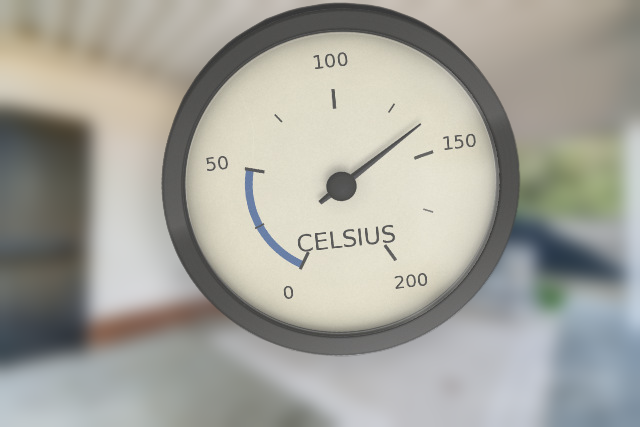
137.5°C
